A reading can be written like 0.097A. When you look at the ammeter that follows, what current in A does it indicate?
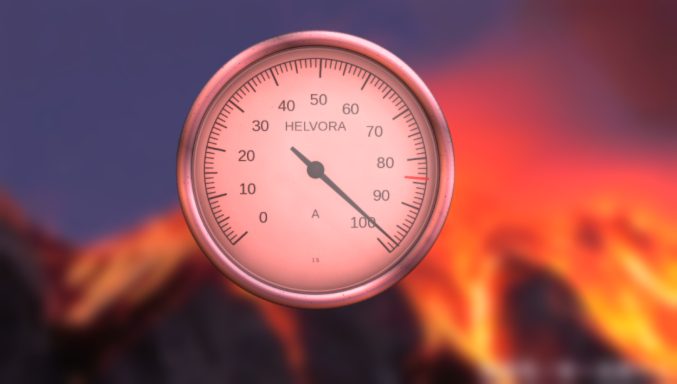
98A
